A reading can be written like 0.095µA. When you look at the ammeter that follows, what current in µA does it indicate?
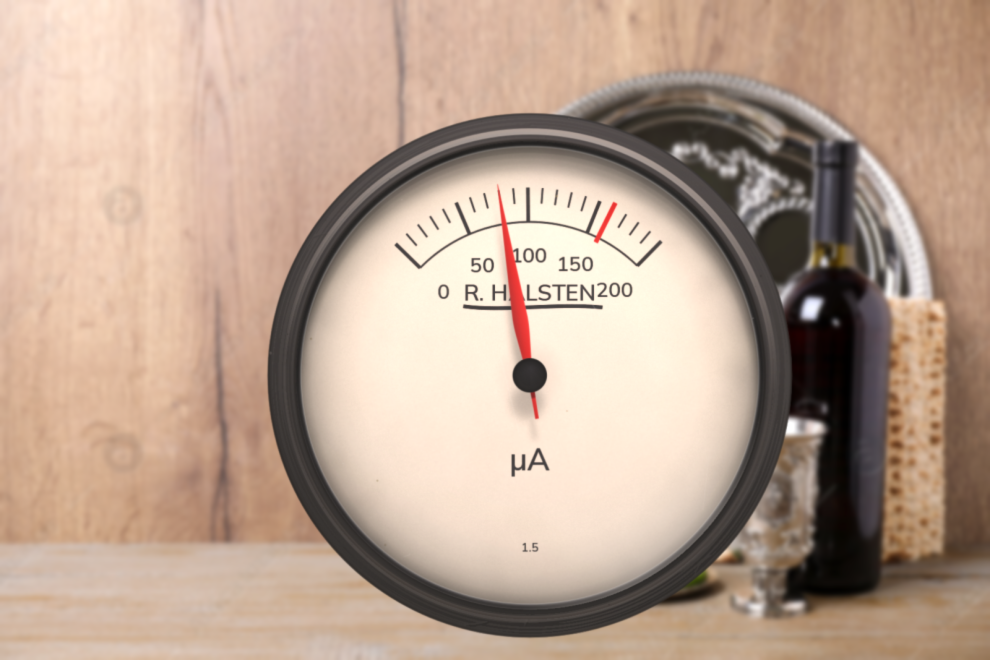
80µA
